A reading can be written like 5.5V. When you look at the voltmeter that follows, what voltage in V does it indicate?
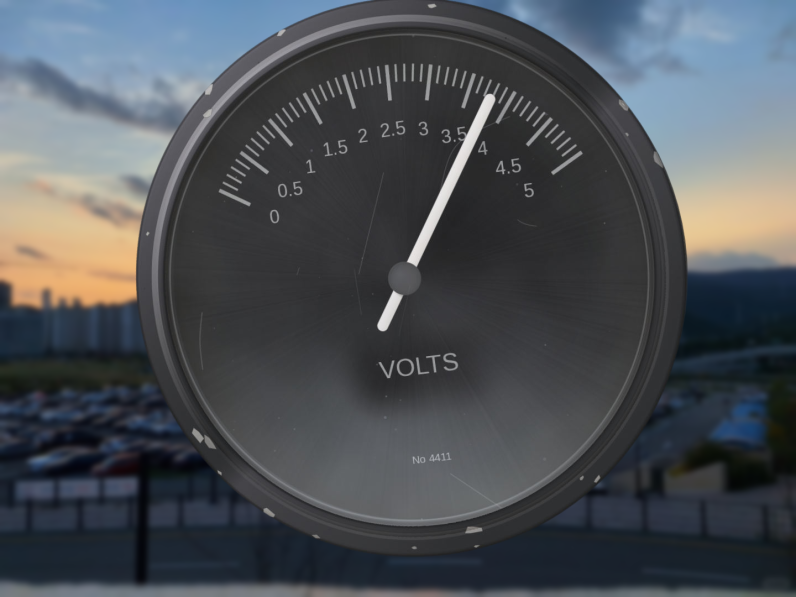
3.8V
